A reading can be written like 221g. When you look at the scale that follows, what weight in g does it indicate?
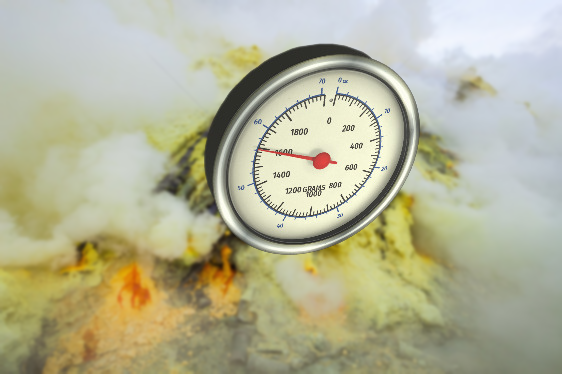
1600g
